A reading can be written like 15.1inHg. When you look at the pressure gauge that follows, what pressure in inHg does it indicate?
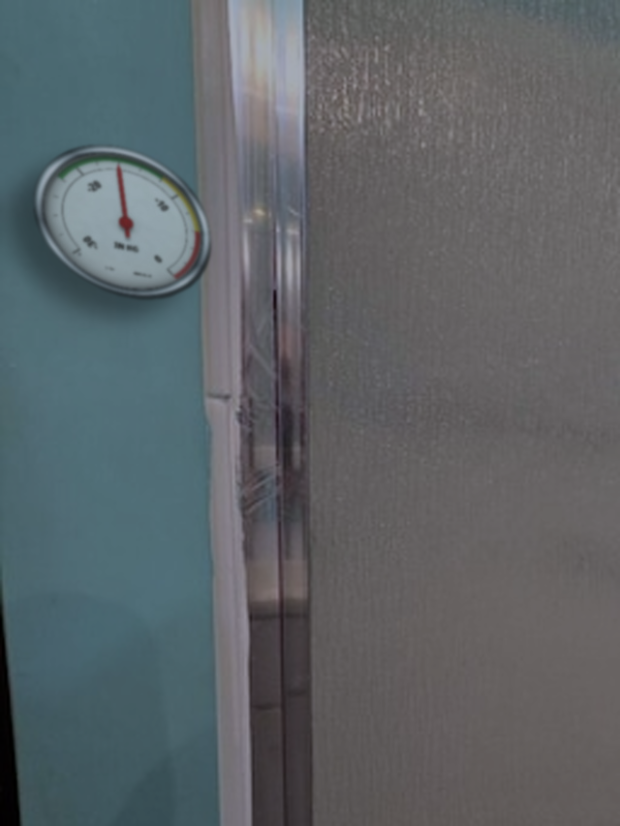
-16inHg
